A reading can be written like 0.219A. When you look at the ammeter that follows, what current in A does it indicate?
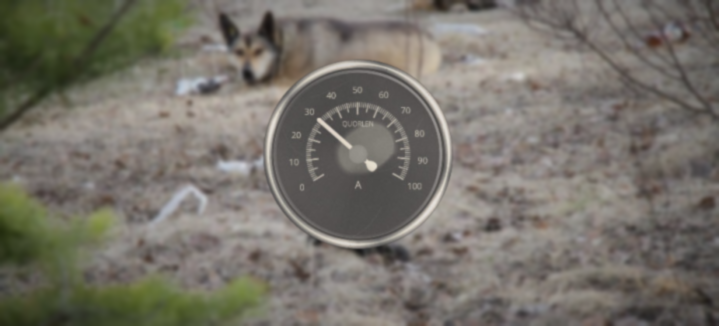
30A
